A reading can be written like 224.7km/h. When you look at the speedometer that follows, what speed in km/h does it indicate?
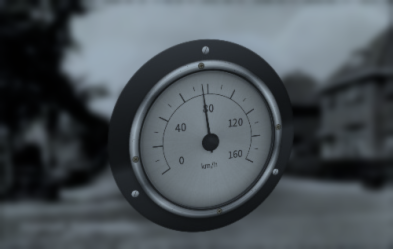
75km/h
